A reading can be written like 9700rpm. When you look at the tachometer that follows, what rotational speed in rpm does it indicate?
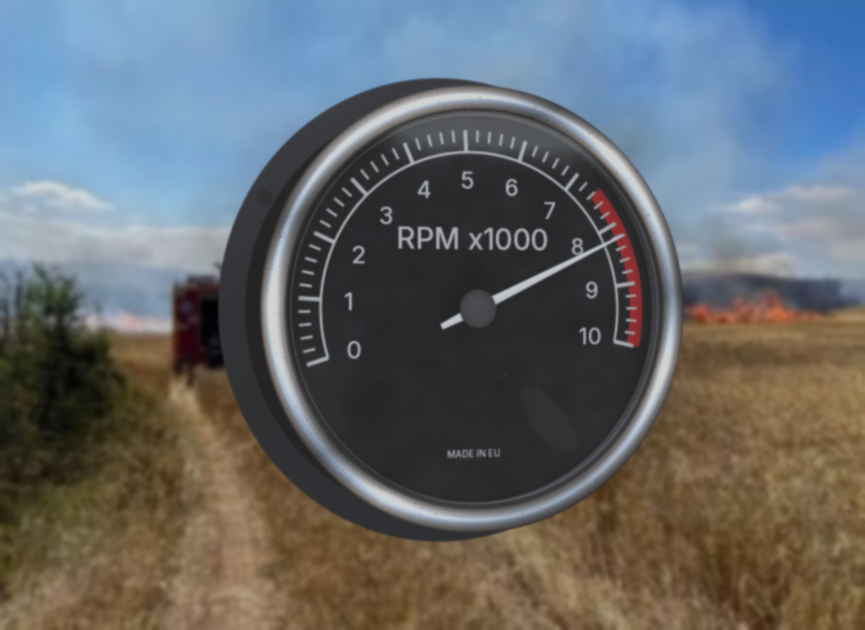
8200rpm
